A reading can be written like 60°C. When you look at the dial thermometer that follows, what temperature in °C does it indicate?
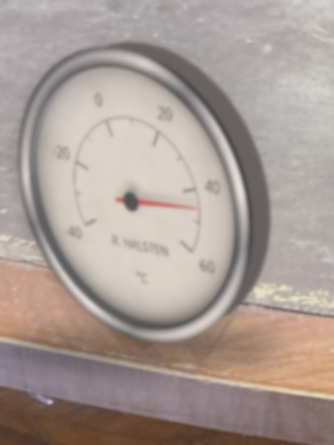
45°C
